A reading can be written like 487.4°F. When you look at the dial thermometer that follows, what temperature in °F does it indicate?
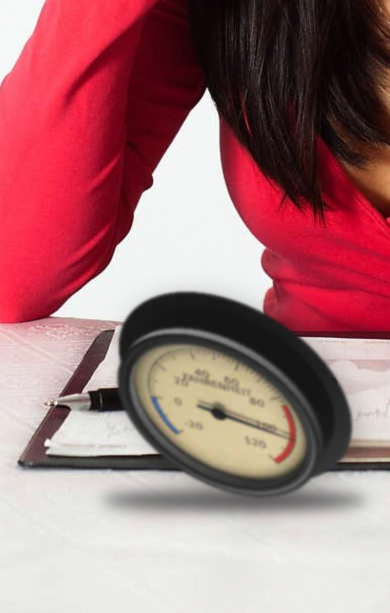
100°F
